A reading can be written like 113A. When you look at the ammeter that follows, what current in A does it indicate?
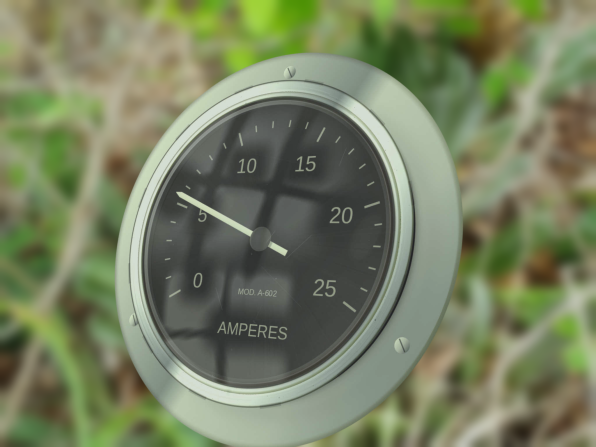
5.5A
